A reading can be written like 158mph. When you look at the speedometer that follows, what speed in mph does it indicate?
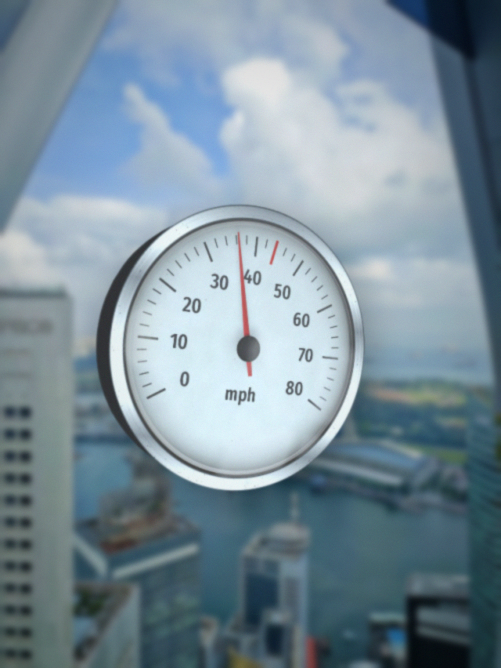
36mph
